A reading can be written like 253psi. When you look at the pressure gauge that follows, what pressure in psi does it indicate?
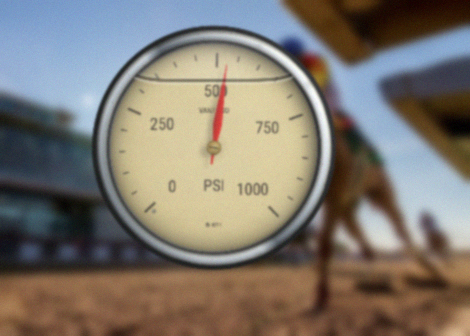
525psi
